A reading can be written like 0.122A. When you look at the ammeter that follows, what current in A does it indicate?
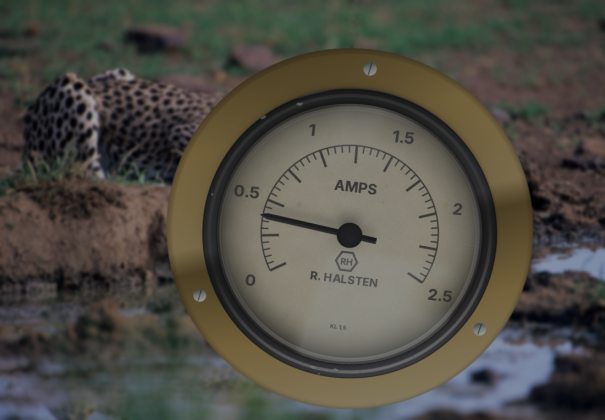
0.4A
